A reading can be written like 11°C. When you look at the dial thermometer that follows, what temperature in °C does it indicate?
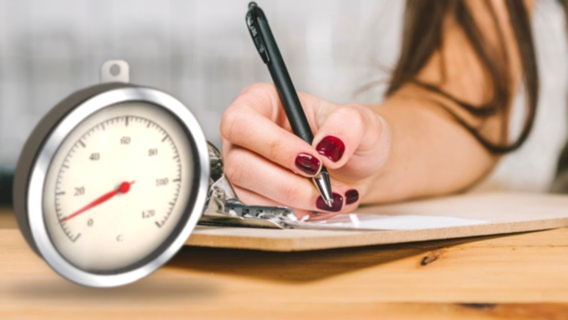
10°C
